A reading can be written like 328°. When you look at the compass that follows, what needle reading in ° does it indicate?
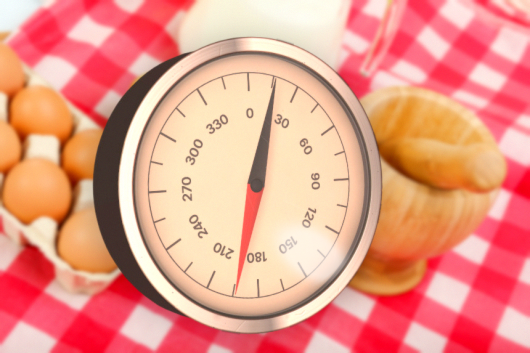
195°
